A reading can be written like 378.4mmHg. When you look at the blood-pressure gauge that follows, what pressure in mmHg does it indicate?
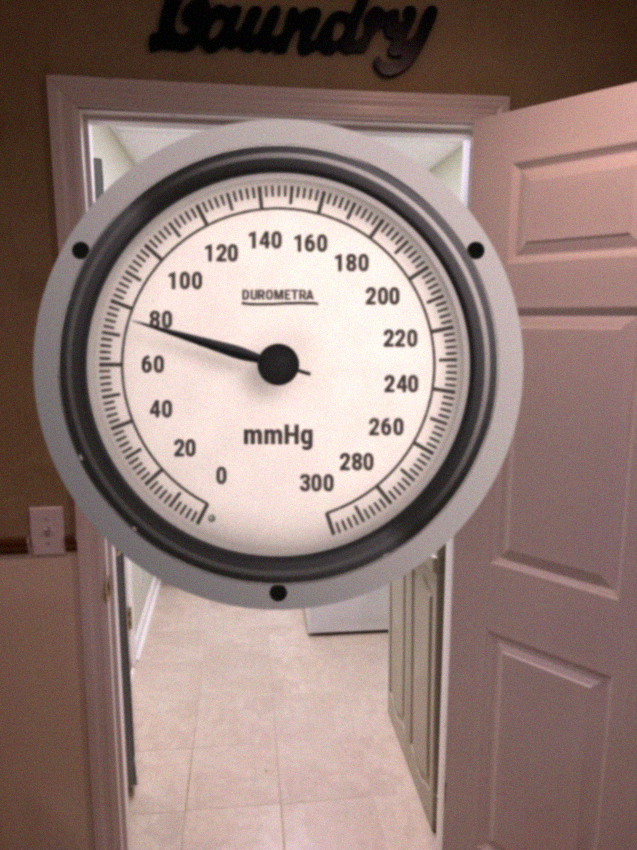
76mmHg
